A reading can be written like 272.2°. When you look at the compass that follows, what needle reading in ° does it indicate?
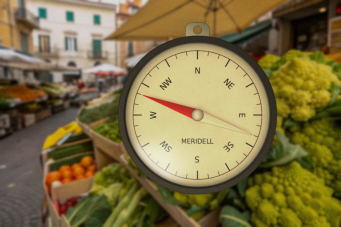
290°
